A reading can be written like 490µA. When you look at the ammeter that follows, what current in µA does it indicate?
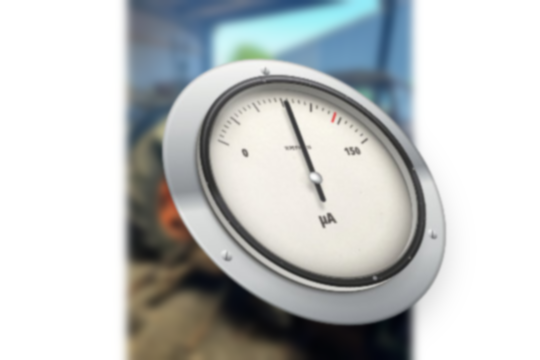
75µA
